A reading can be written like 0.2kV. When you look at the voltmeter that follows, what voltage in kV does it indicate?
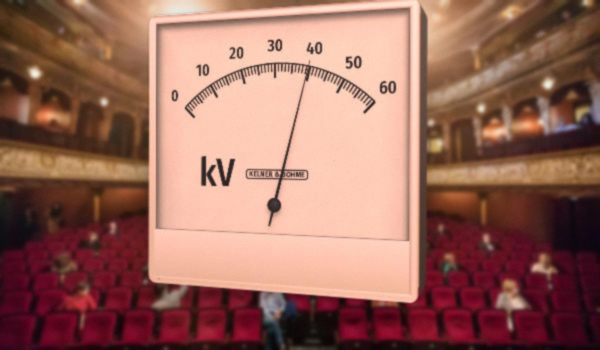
40kV
